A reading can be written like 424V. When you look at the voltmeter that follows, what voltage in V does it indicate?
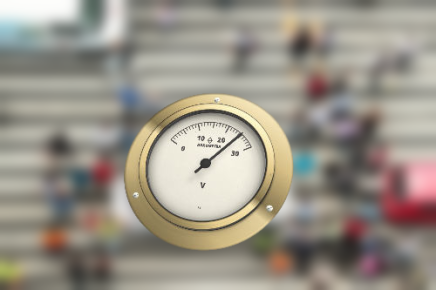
25V
